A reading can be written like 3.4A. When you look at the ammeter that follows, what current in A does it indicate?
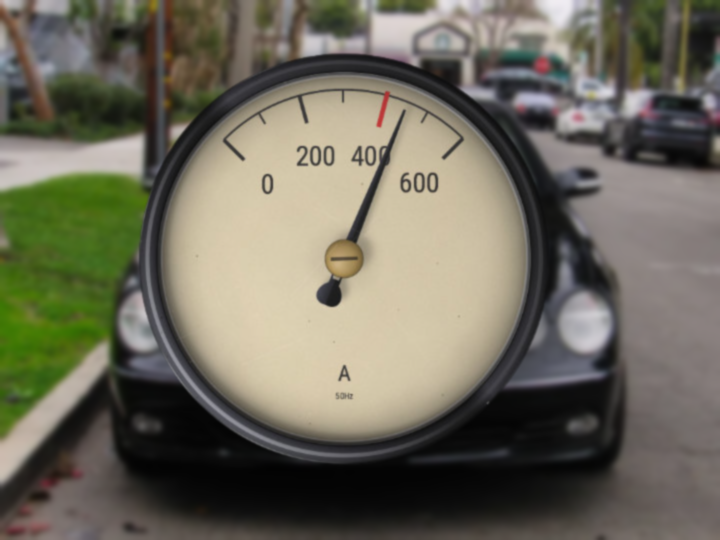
450A
